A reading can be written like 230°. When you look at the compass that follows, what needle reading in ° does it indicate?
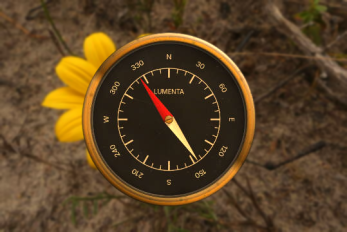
325°
